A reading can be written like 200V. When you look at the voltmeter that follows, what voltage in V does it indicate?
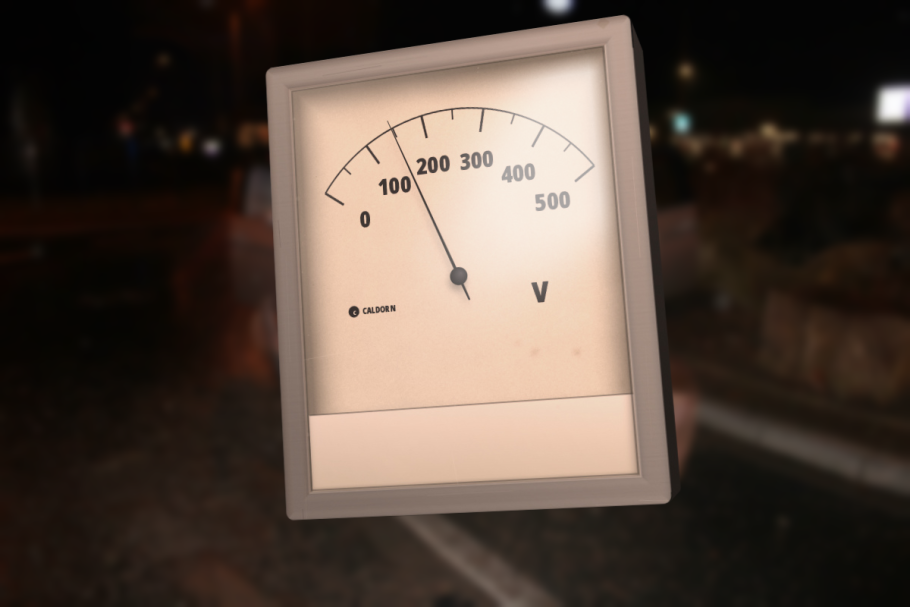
150V
